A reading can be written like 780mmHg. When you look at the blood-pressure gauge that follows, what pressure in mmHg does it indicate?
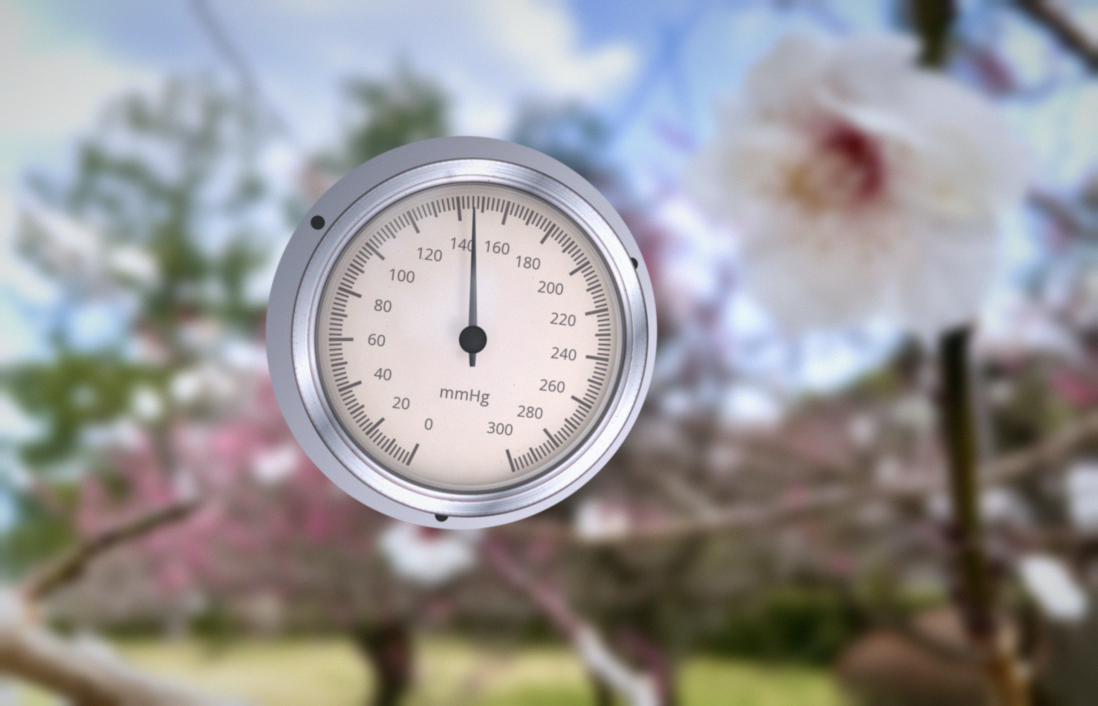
146mmHg
